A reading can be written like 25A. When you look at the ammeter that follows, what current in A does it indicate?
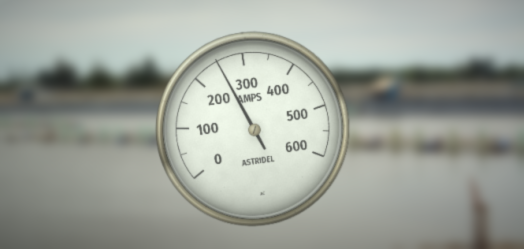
250A
